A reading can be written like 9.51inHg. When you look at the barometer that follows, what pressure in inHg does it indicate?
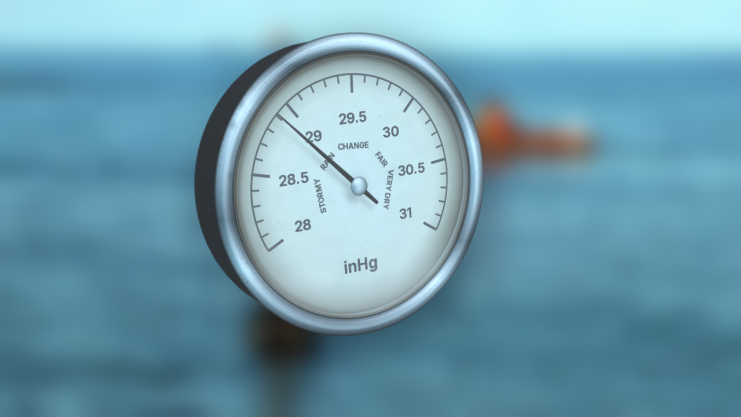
28.9inHg
